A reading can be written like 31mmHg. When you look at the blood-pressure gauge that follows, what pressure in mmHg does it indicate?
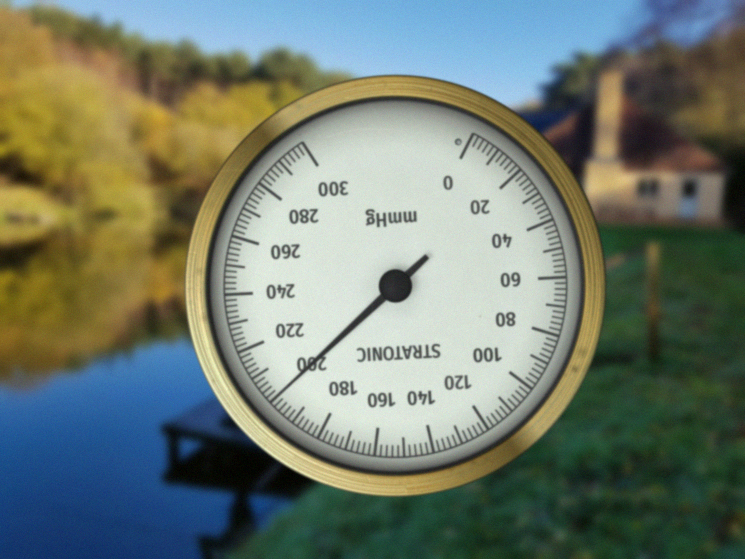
200mmHg
